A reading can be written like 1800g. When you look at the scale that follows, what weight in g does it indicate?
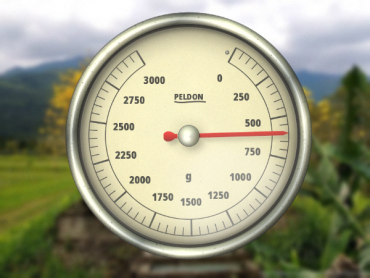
600g
